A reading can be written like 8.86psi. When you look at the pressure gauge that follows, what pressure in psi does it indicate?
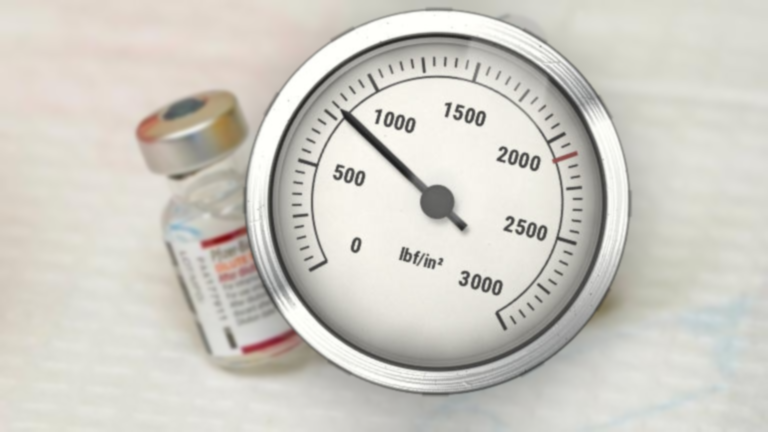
800psi
